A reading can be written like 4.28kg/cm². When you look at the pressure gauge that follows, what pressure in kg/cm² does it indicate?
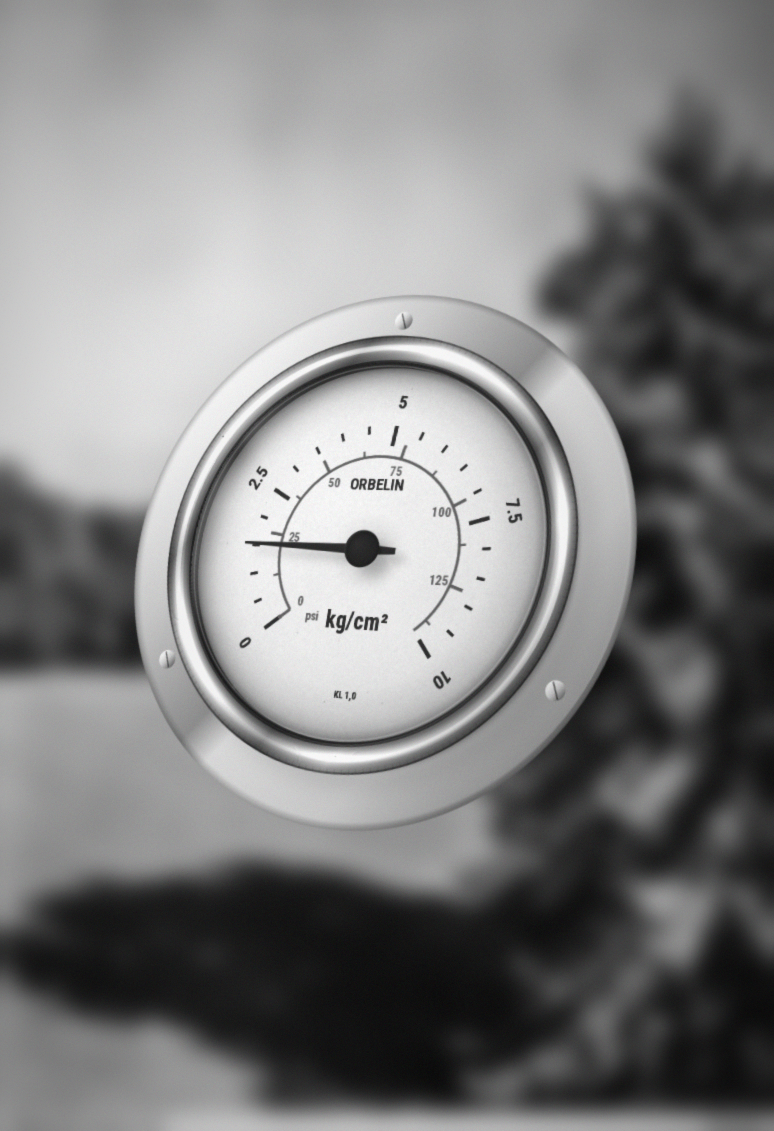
1.5kg/cm²
